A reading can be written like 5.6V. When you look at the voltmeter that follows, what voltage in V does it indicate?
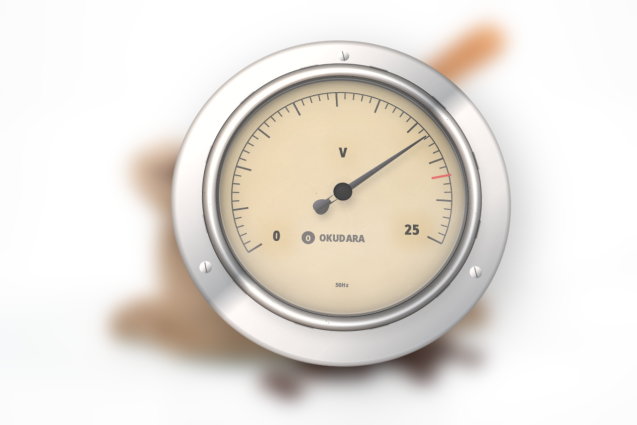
18.5V
